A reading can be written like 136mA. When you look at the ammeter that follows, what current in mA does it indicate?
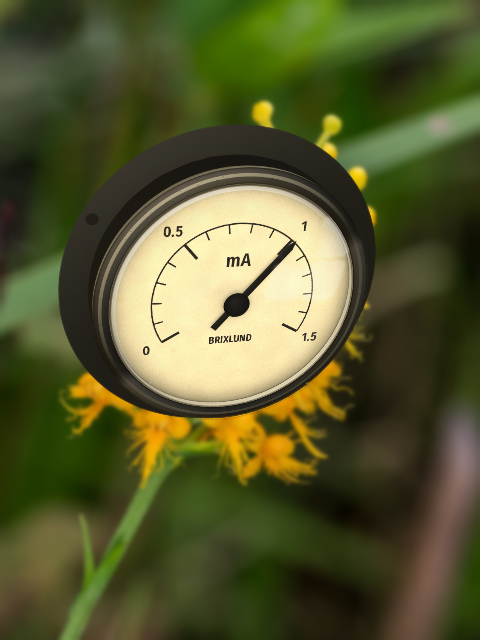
1mA
